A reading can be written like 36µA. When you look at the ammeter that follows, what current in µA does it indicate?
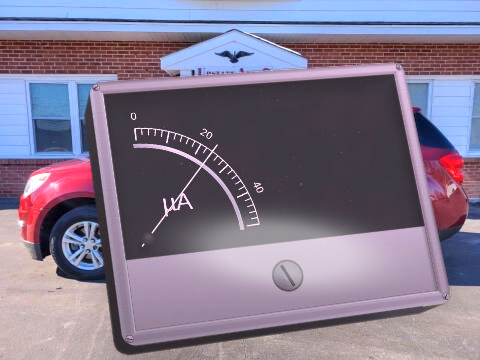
24µA
